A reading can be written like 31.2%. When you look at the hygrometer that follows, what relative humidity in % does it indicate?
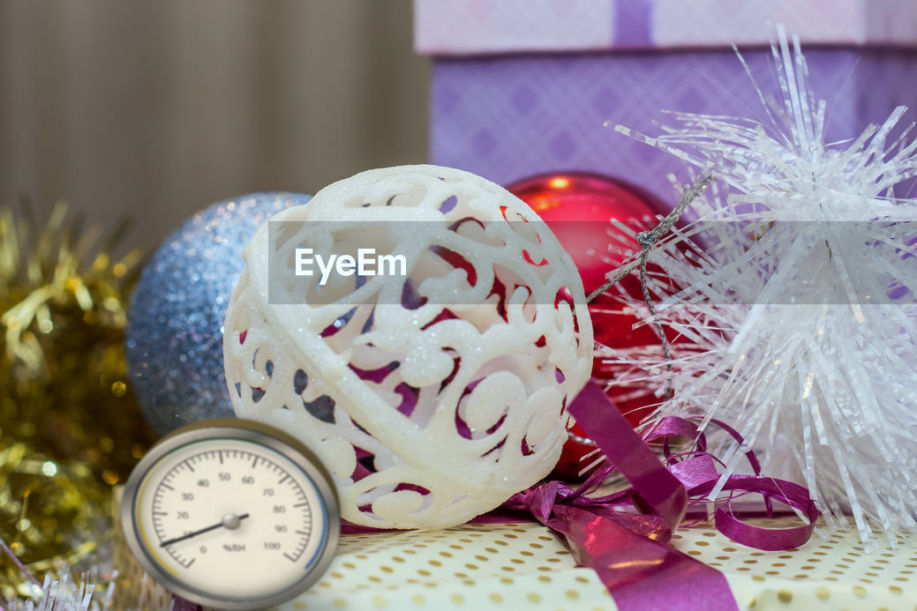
10%
